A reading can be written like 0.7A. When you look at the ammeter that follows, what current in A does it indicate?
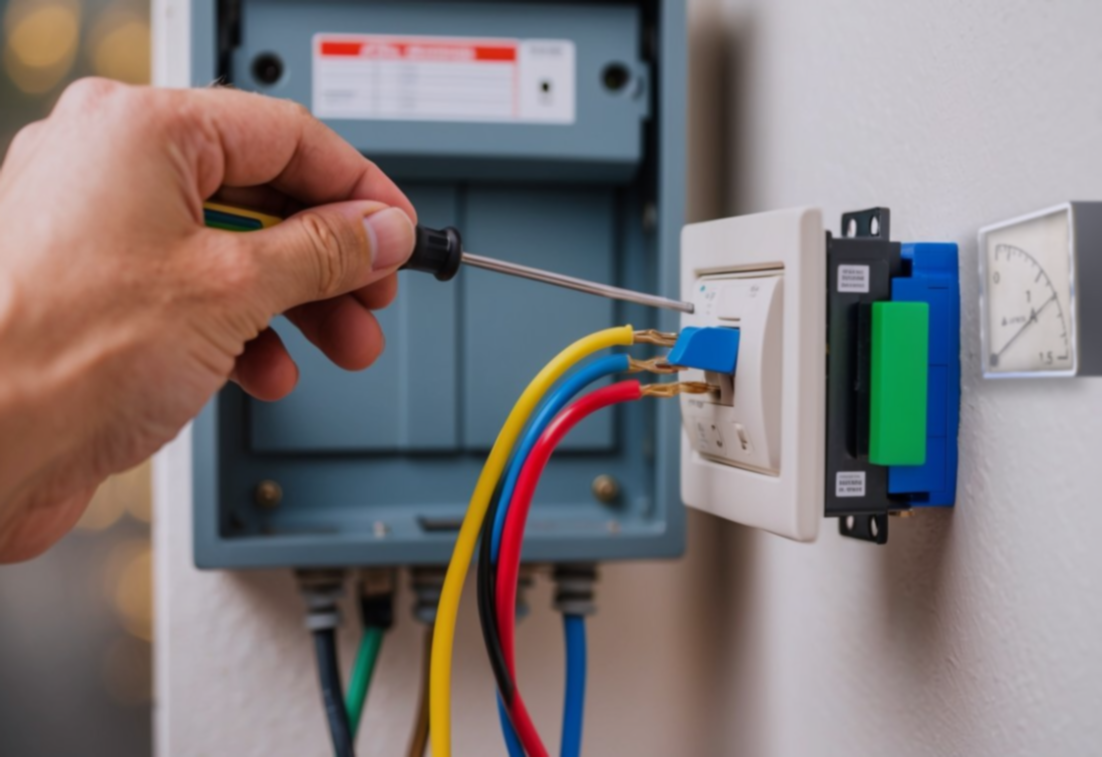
1.2A
